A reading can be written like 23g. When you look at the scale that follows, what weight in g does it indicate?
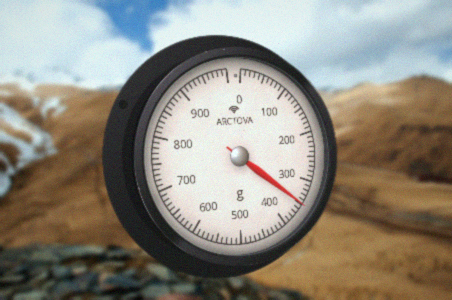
350g
